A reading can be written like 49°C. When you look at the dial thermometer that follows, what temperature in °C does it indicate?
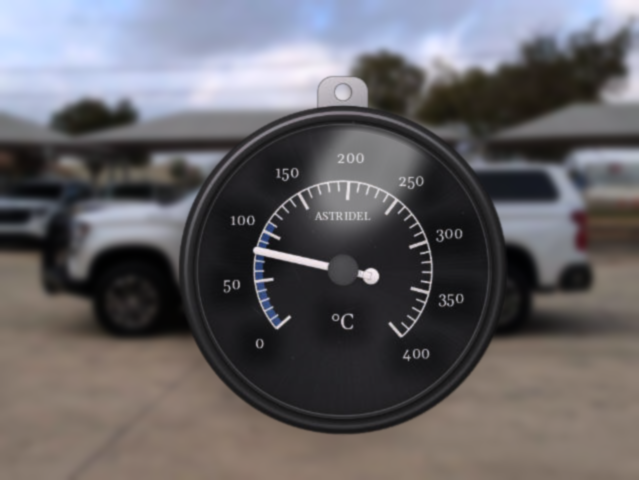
80°C
